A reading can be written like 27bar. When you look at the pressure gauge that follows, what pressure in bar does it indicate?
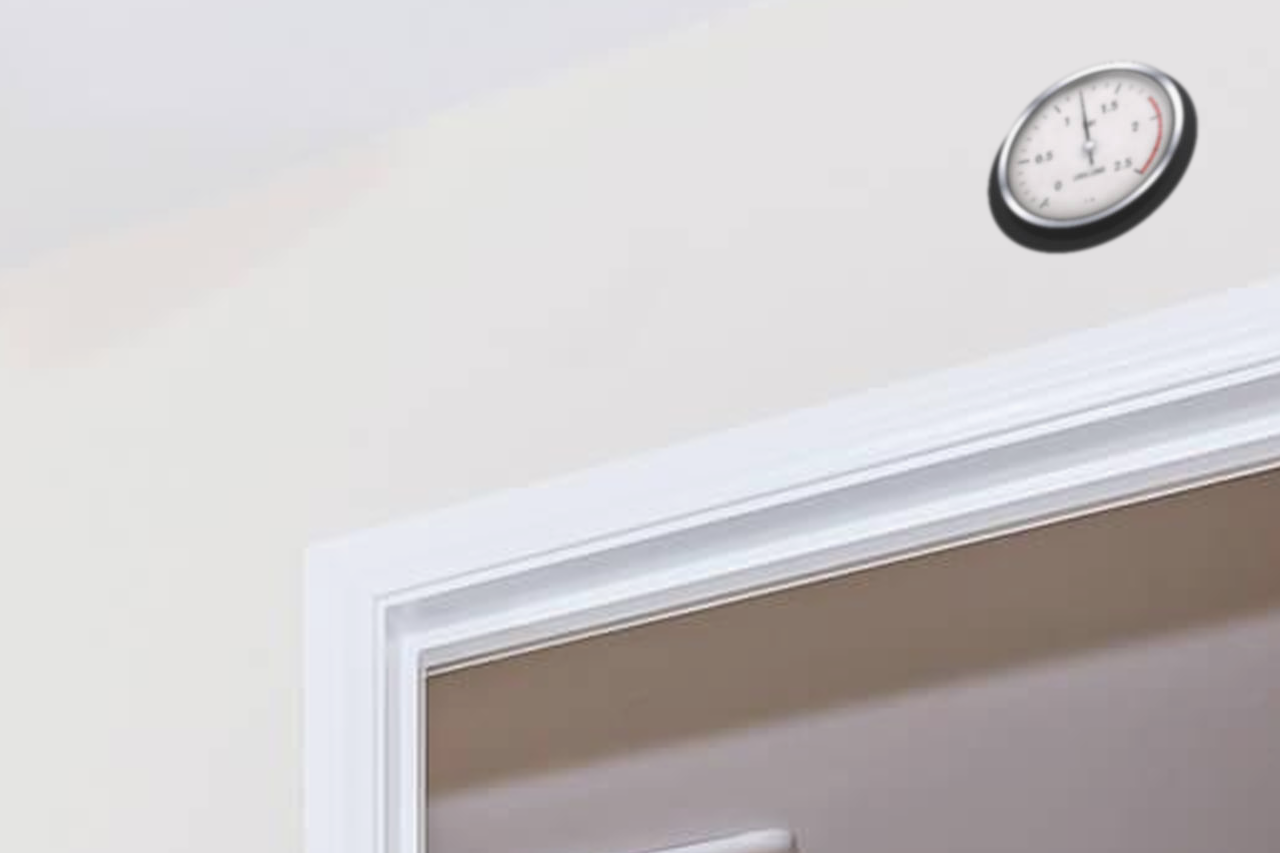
1.2bar
